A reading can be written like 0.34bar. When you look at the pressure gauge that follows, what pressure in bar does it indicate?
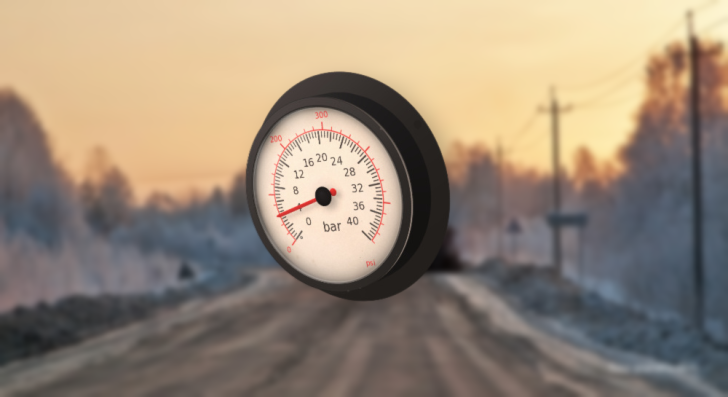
4bar
